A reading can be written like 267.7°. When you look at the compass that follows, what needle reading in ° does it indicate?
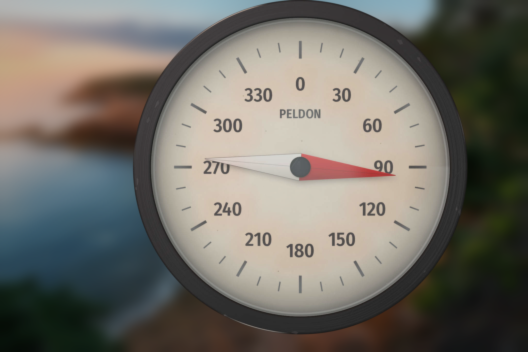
95°
